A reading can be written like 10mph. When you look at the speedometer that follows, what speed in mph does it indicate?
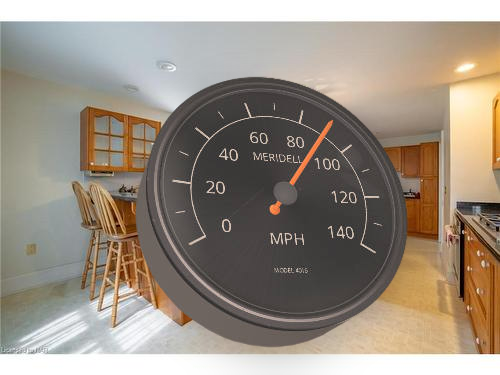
90mph
